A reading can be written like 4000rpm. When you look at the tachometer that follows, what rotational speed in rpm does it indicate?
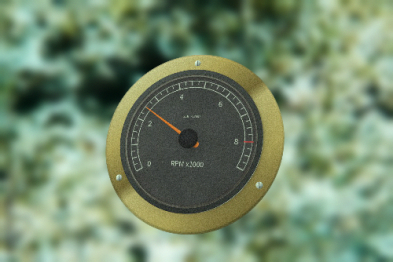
2500rpm
